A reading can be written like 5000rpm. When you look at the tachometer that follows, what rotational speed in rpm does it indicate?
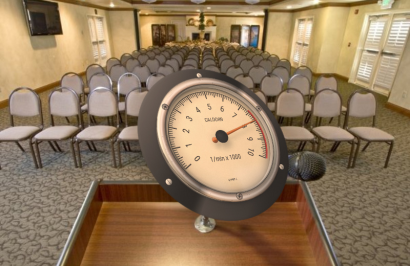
8000rpm
